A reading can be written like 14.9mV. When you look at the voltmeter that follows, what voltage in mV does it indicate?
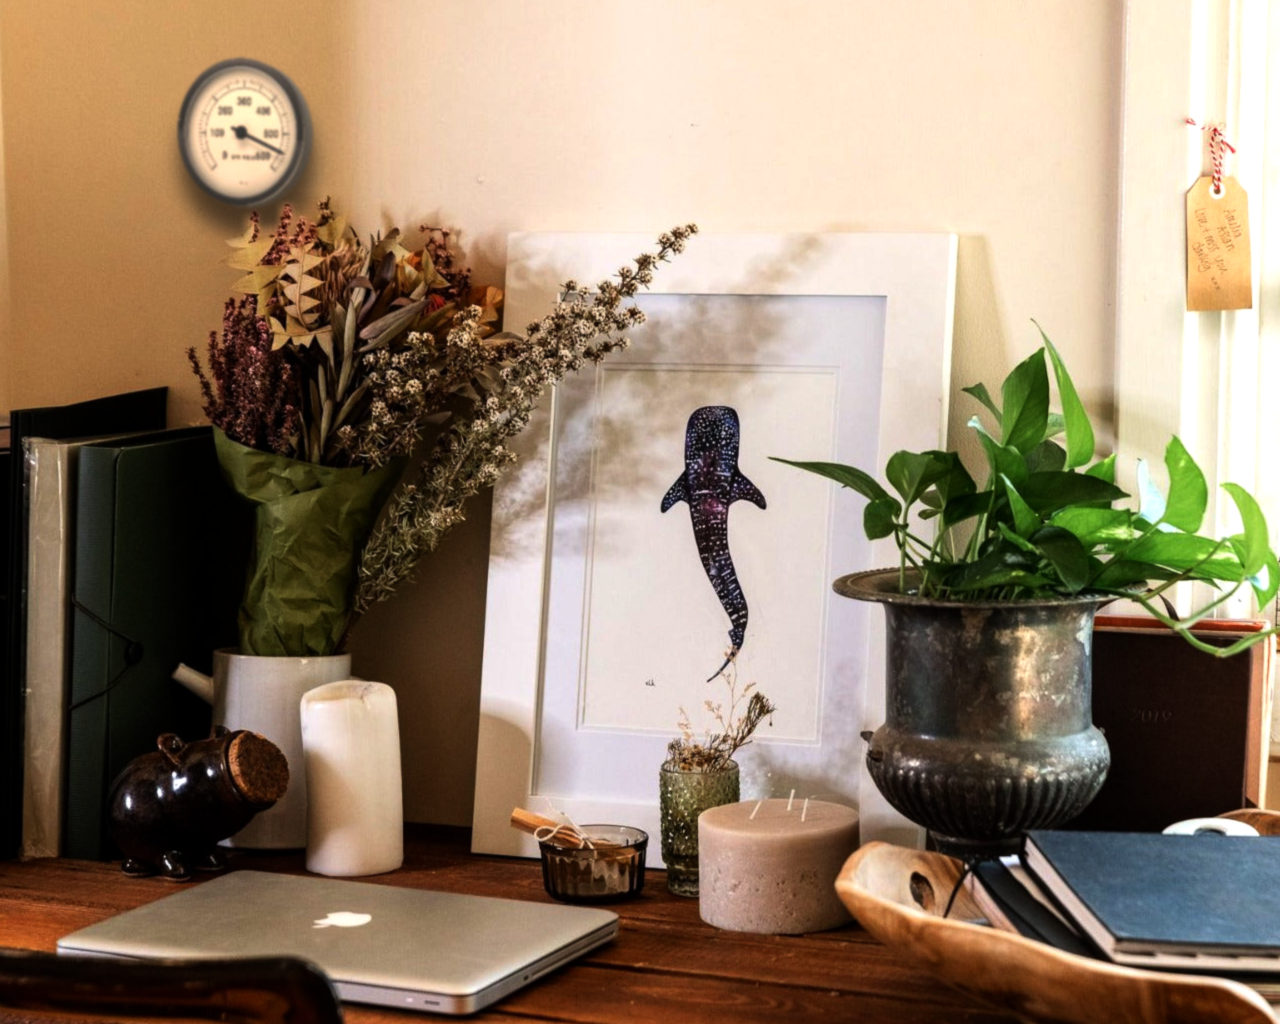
550mV
